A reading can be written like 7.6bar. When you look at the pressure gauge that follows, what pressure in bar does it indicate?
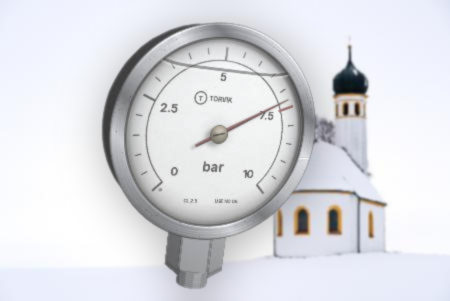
7.25bar
